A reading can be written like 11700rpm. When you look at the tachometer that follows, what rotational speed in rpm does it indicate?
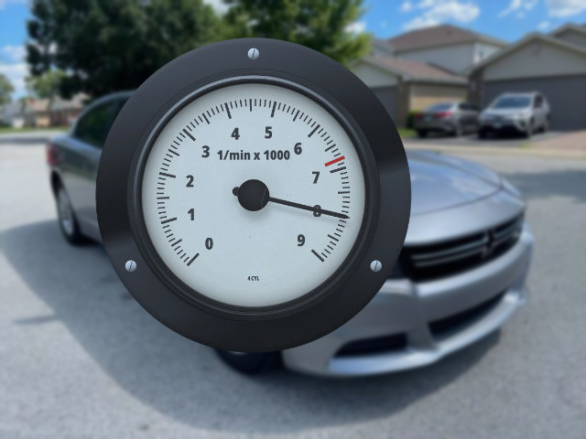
8000rpm
